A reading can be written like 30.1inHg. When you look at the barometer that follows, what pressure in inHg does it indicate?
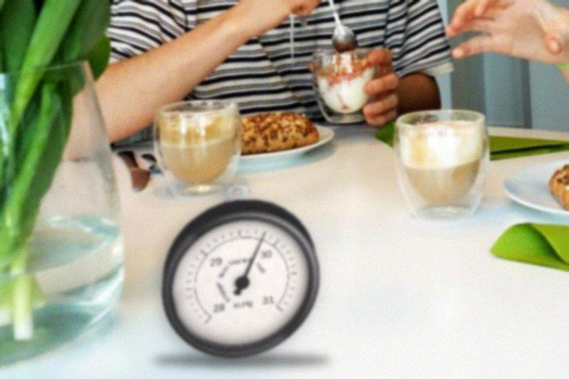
29.8inHg
